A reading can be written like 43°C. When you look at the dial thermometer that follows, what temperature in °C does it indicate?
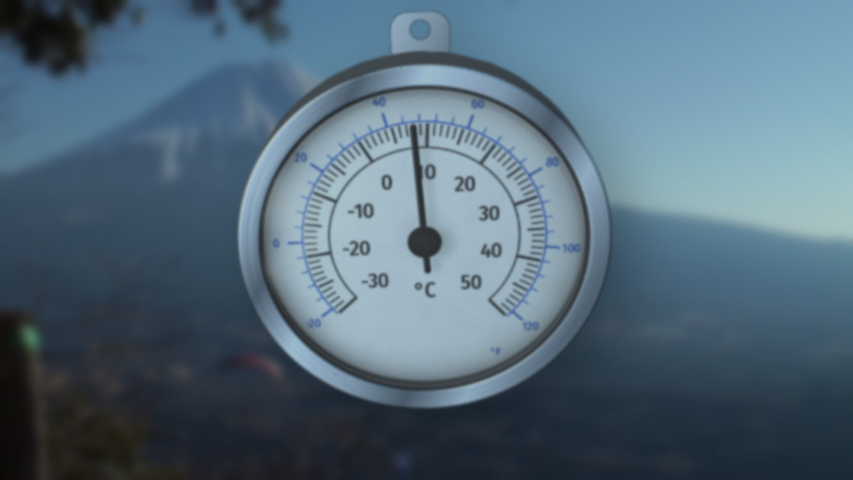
8°C
